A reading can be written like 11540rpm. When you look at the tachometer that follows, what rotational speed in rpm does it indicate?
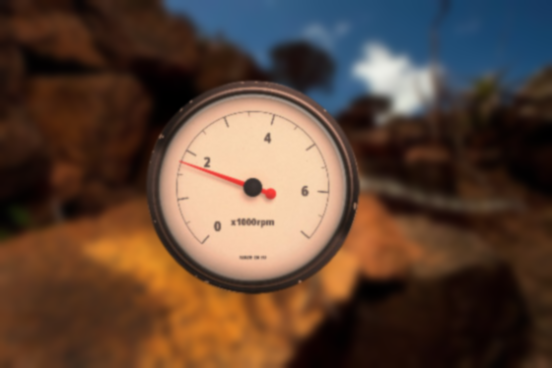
1750rpm
